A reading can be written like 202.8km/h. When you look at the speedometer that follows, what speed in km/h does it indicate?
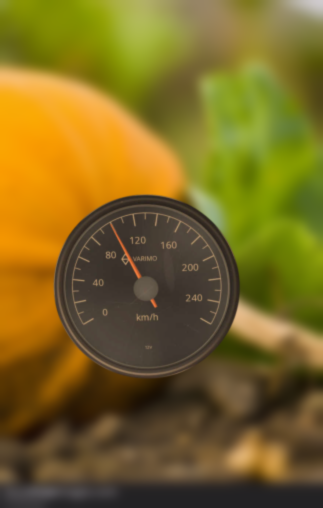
100km/h
